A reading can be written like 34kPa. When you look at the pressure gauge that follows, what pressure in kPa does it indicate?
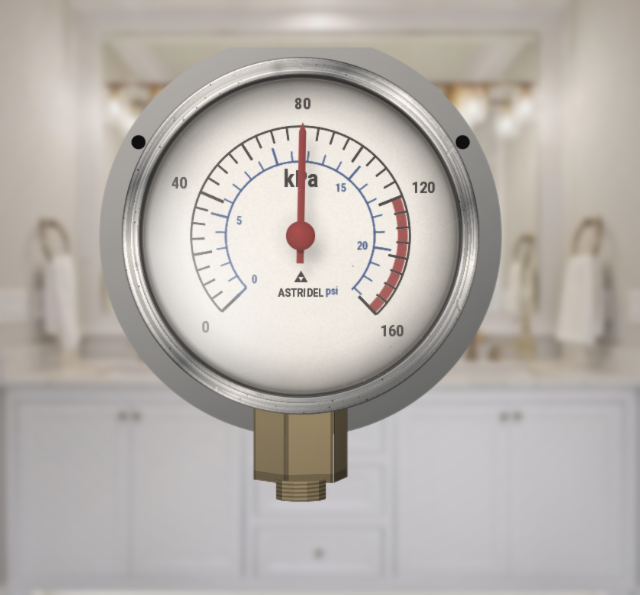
80kPa
